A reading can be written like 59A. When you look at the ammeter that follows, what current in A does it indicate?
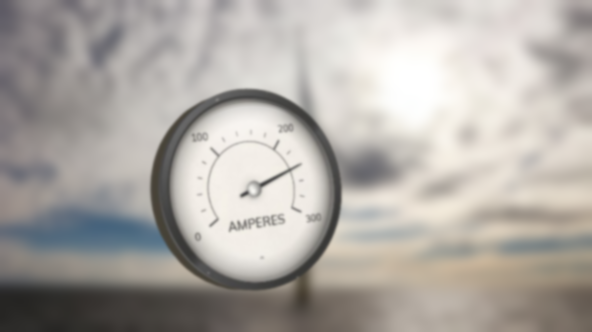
240A
